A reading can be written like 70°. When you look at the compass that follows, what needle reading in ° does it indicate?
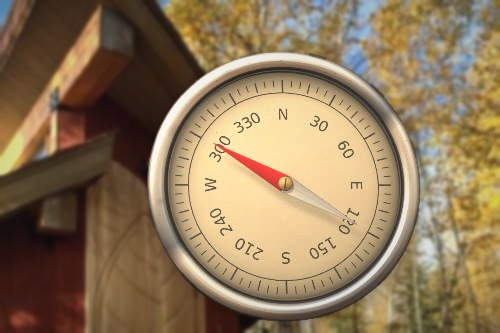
300°
